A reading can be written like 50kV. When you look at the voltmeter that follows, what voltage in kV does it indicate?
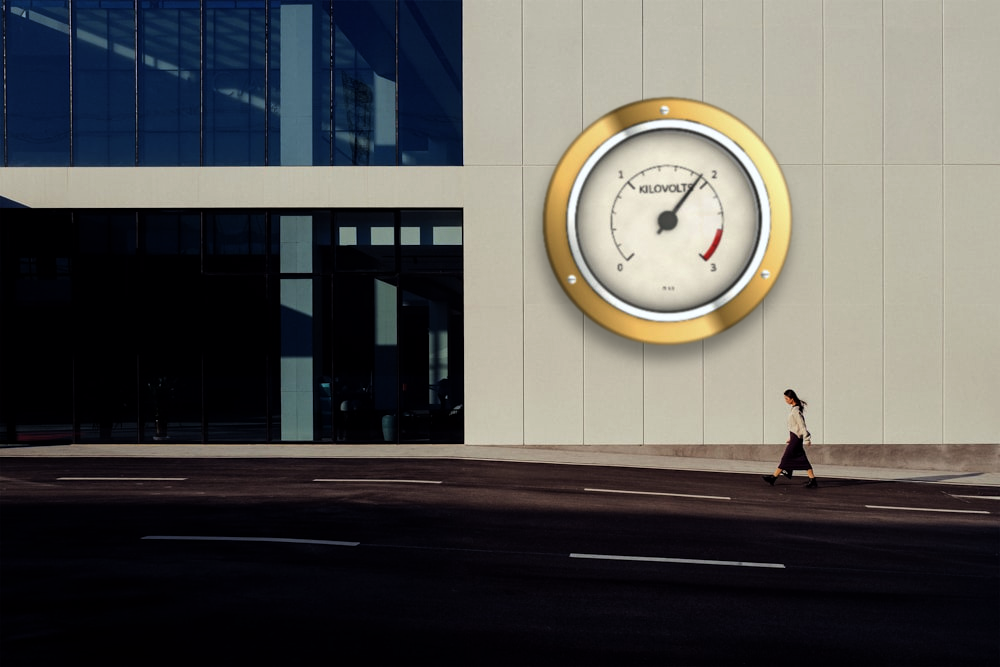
1.9kV
